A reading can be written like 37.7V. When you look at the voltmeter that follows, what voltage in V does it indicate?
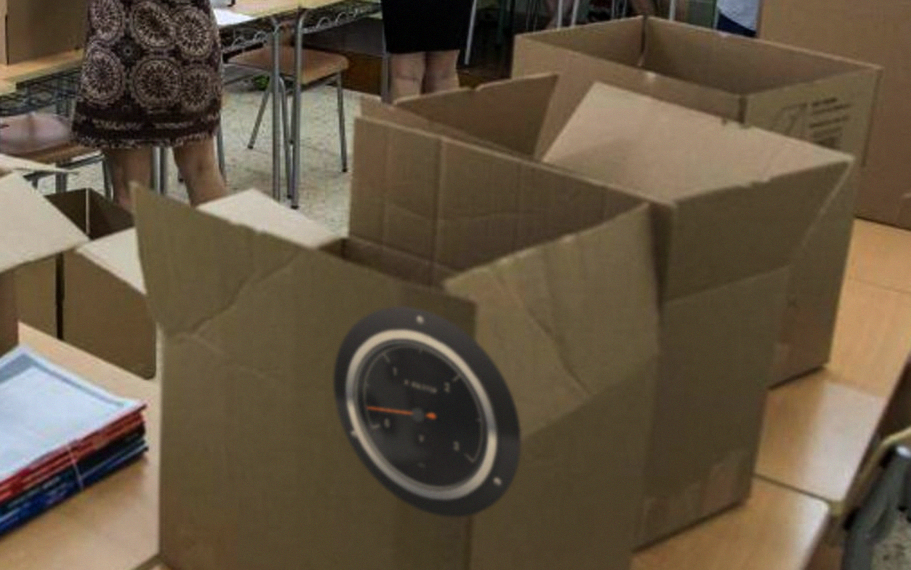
0.25V
